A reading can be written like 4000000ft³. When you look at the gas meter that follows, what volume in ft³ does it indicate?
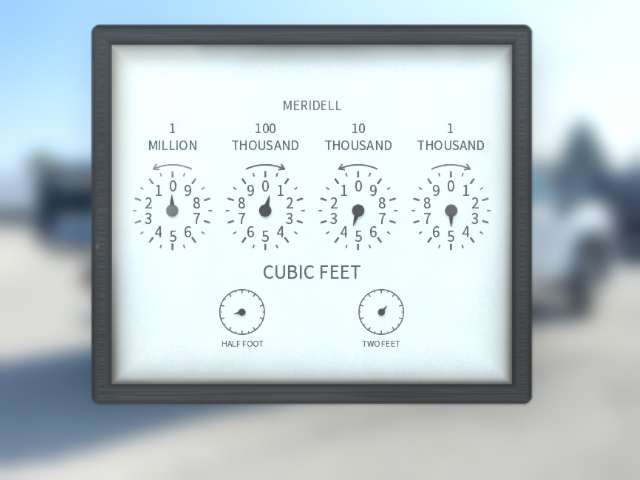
4500ft³
